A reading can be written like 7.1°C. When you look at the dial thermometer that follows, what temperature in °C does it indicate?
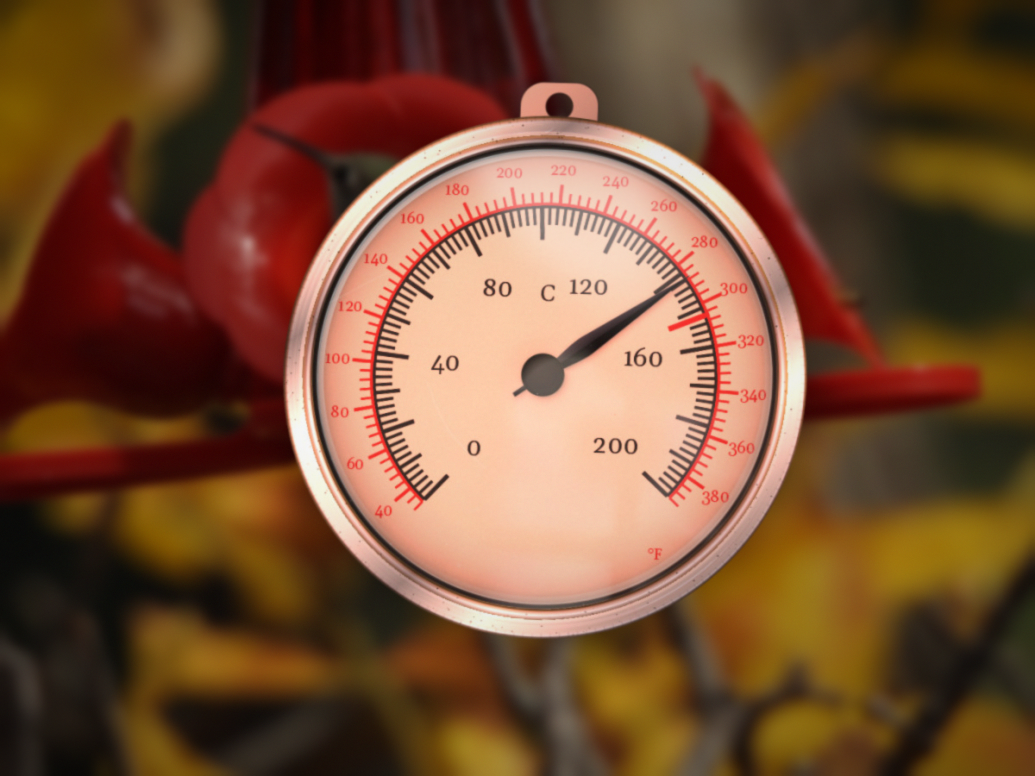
142°C
